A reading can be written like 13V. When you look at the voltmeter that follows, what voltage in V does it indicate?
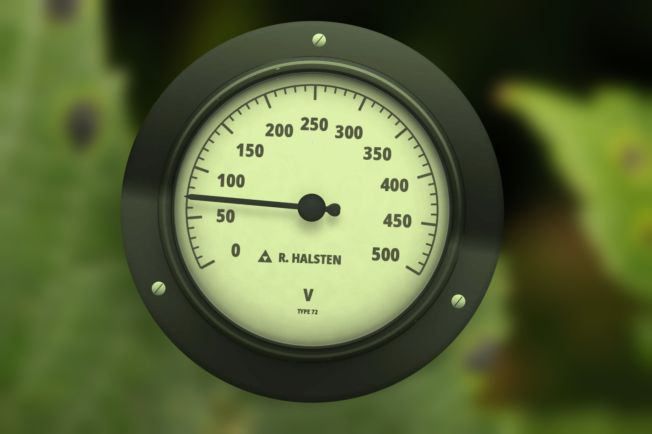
70V
